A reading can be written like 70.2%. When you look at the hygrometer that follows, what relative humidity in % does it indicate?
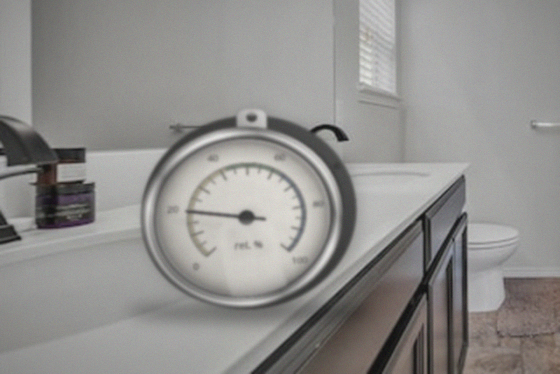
20%
